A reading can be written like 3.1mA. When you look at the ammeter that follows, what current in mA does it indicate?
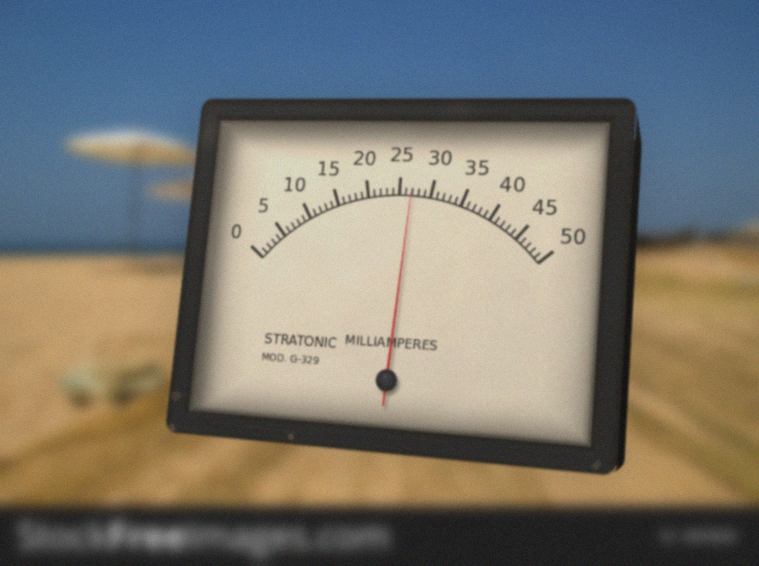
27mA
